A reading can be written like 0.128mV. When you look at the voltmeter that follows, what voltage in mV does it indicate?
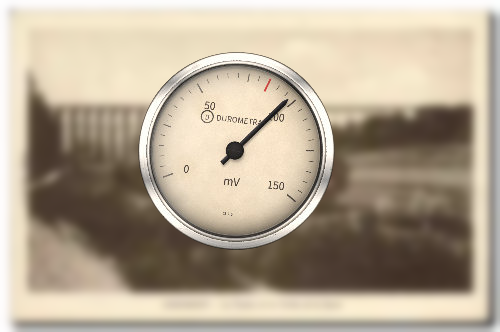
97.5mV
